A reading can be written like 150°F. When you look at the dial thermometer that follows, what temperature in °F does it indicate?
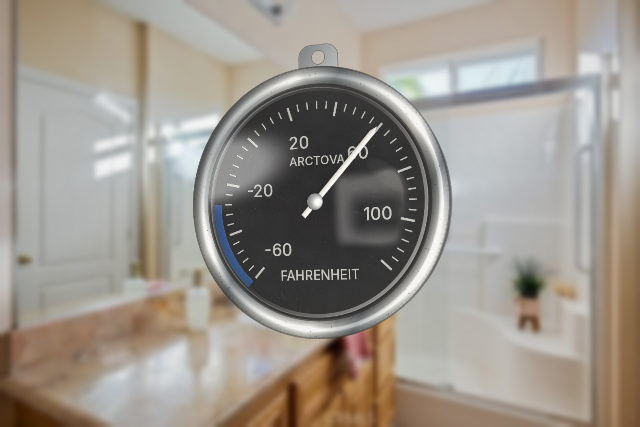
60°F
